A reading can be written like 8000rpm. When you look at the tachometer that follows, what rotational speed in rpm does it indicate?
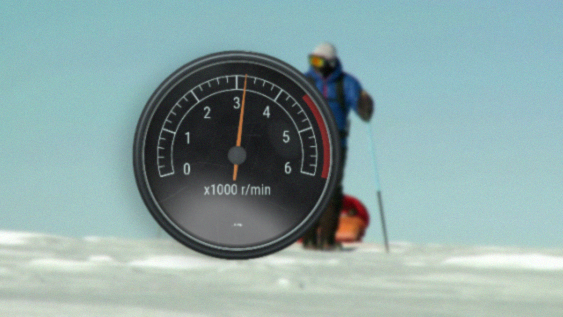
3200rpm
